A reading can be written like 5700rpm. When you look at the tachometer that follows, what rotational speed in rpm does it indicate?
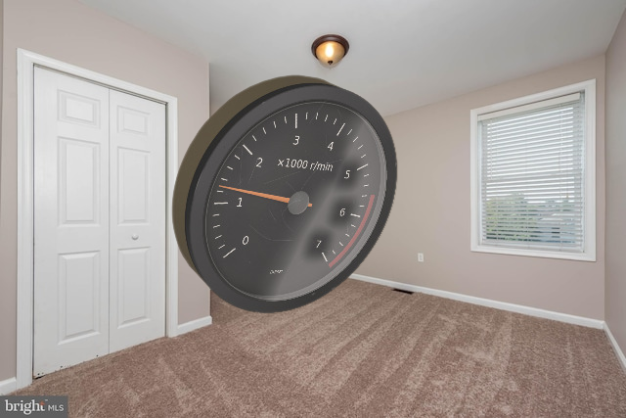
1300rpm
